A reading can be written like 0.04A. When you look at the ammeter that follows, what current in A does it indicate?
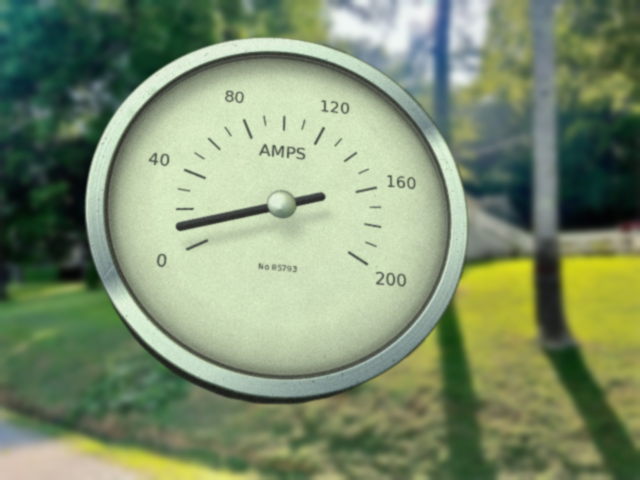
10A
